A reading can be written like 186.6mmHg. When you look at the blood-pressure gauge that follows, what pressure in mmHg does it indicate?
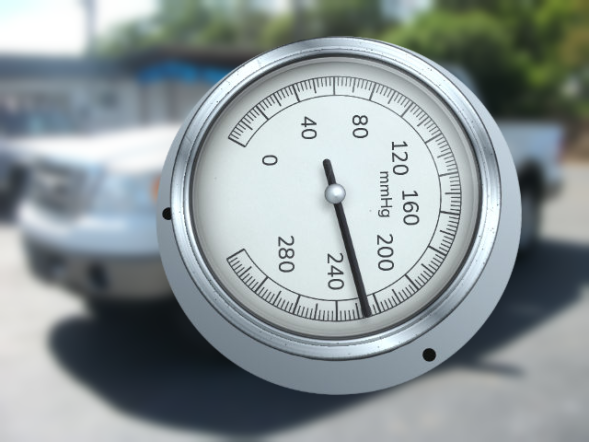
226mmHg
